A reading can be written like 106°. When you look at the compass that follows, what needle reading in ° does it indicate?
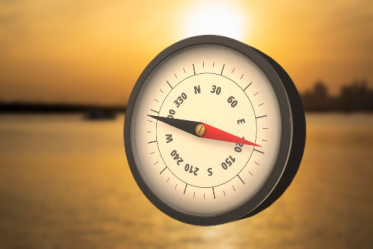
115°
